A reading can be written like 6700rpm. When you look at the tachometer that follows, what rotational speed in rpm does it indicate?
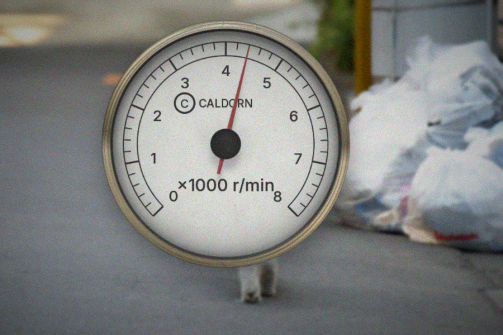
4400rpm
